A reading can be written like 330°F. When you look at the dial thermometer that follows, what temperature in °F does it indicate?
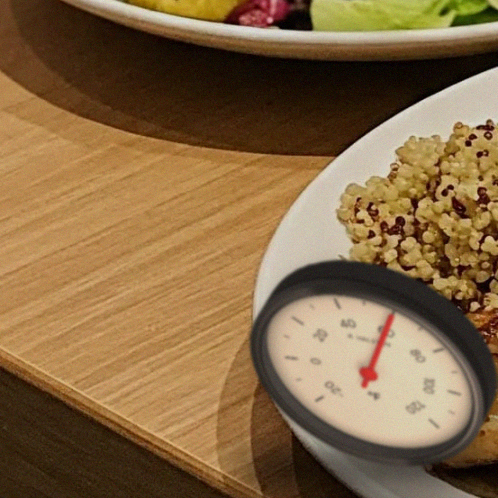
60°F
